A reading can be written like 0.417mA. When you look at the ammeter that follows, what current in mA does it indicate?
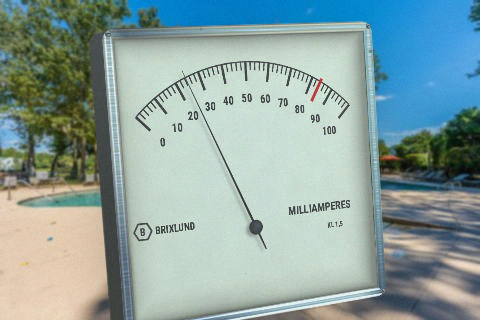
24mA
